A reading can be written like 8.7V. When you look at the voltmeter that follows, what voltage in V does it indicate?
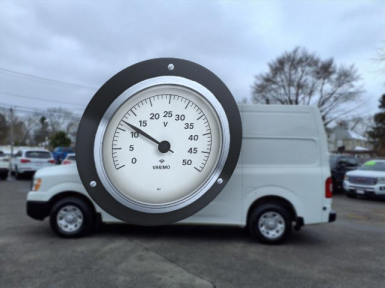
12V
